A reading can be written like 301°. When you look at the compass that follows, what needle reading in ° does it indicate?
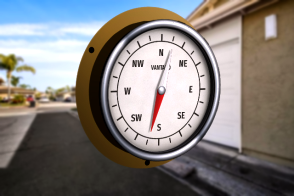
195°
